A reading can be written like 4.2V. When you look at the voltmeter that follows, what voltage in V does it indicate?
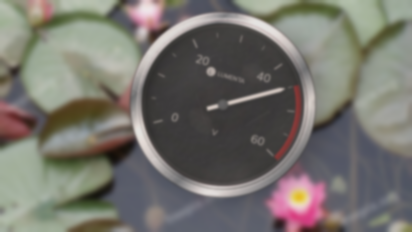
45V
